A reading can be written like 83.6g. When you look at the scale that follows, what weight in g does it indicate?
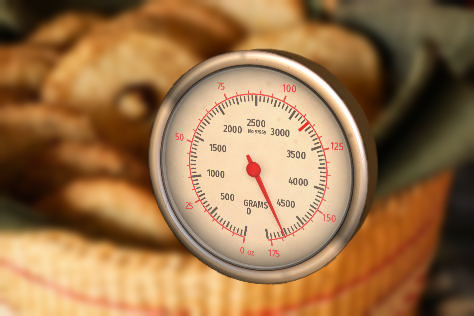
4750g
